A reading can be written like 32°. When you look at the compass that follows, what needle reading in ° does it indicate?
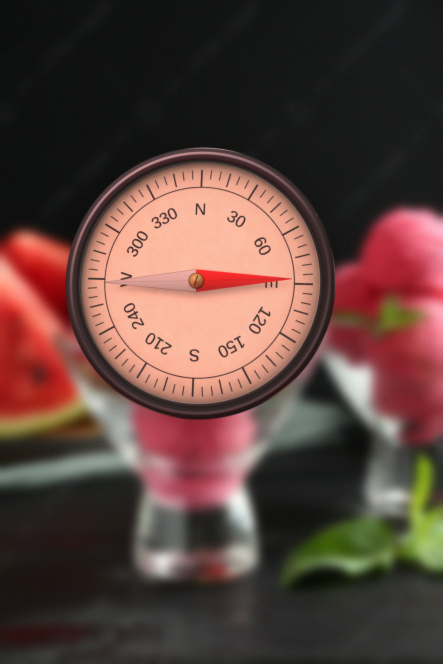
87.5°
